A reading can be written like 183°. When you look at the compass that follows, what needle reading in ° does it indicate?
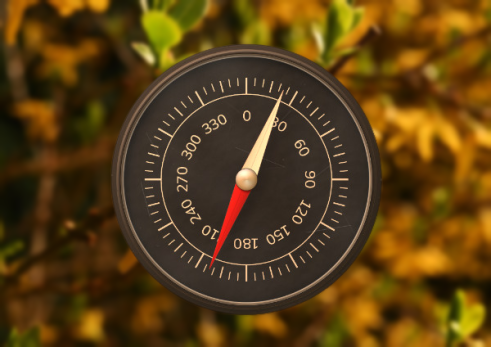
202.5°
